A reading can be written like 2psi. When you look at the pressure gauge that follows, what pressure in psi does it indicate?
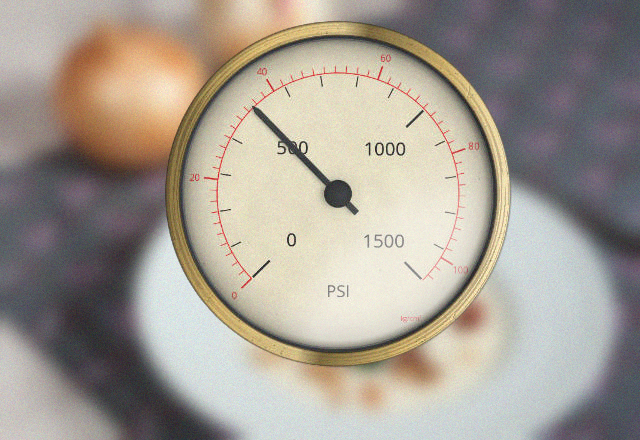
500psi
